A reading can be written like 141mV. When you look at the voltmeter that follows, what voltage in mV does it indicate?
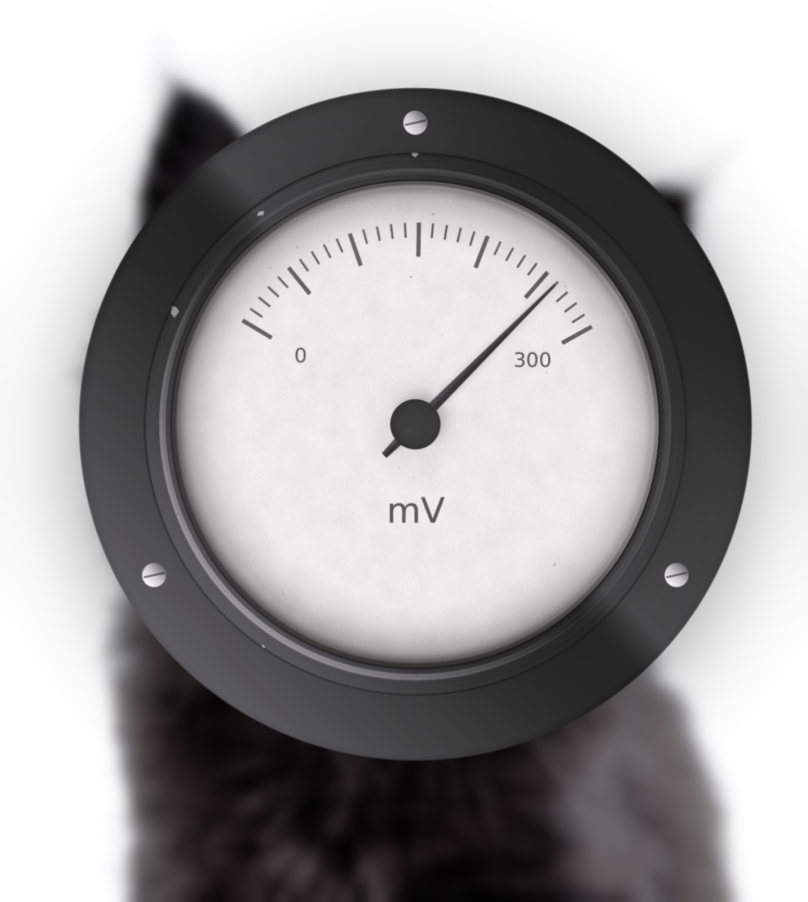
260mV
